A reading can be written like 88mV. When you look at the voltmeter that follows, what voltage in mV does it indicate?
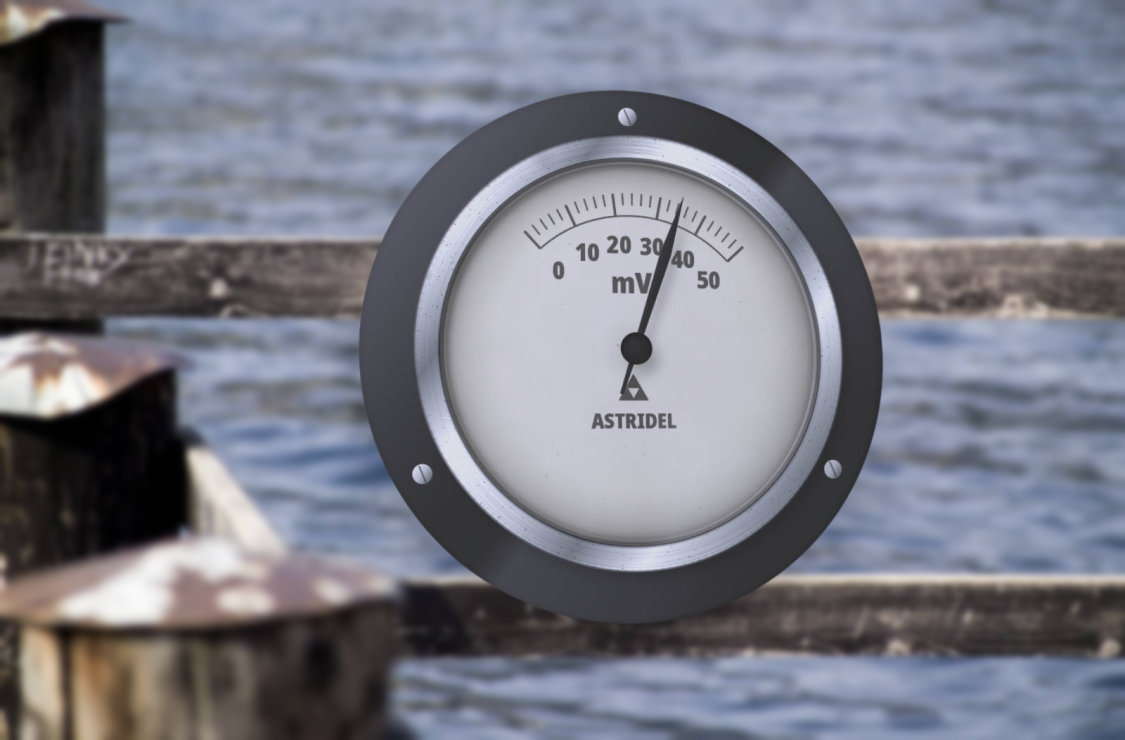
34mV
